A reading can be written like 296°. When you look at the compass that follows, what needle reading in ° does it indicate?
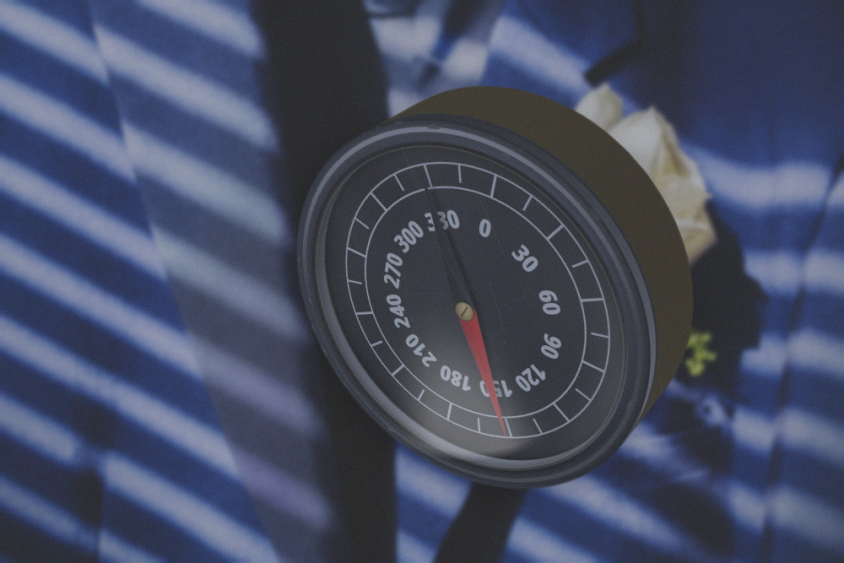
150°
